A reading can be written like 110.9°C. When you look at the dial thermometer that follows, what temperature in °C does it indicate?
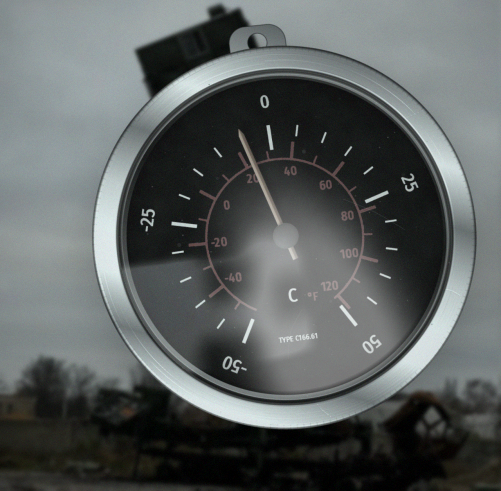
-5°C
